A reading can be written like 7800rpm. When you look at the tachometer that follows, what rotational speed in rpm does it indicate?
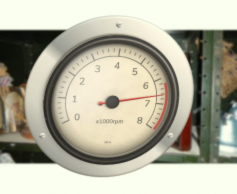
6600rpm
